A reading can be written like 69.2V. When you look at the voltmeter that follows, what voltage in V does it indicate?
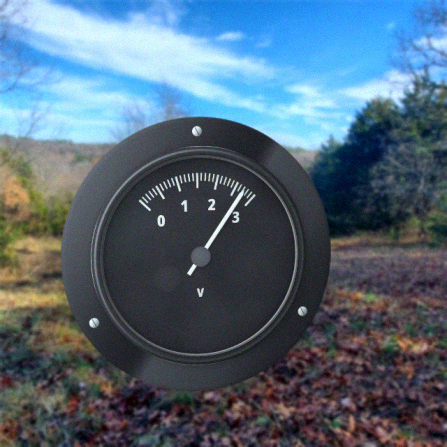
2.7V
